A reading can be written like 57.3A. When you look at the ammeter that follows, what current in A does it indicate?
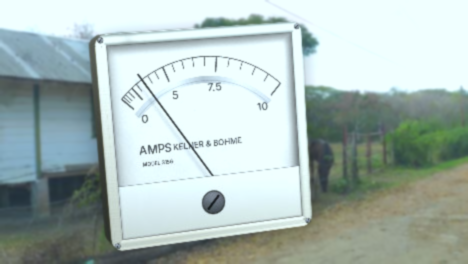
3.5A
